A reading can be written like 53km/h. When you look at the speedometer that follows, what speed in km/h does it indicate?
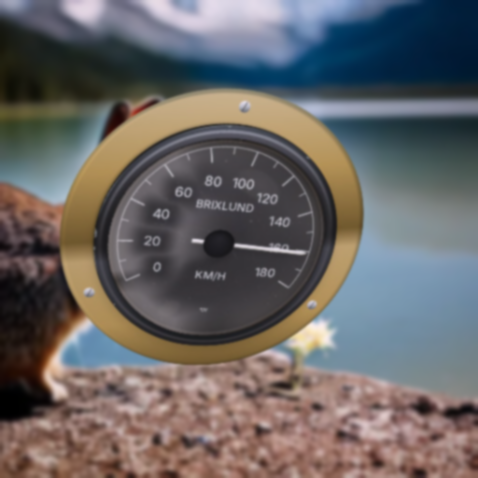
160km/h
